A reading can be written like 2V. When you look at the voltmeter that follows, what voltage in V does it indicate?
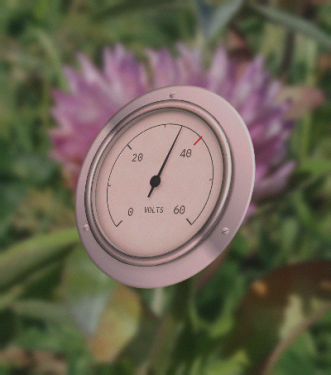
35V
